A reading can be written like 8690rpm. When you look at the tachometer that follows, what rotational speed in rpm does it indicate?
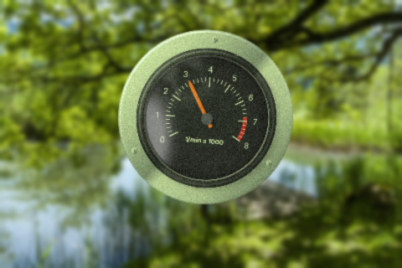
3000rpm
